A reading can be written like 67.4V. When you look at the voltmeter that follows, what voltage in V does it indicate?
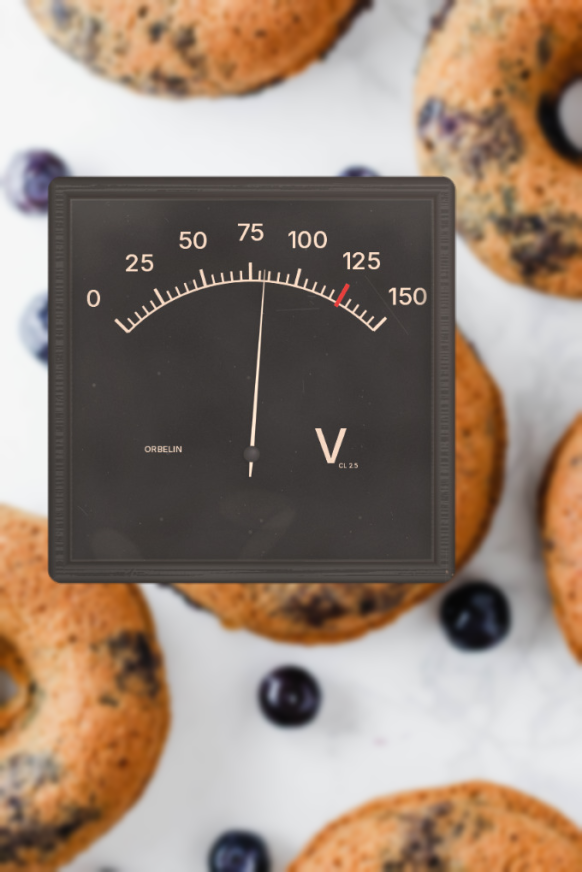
82.5V
